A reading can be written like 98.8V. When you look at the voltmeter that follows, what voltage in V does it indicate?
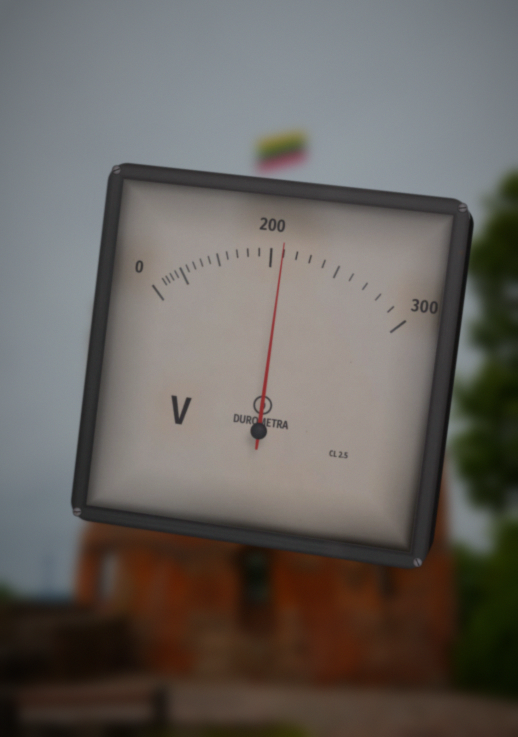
210V
